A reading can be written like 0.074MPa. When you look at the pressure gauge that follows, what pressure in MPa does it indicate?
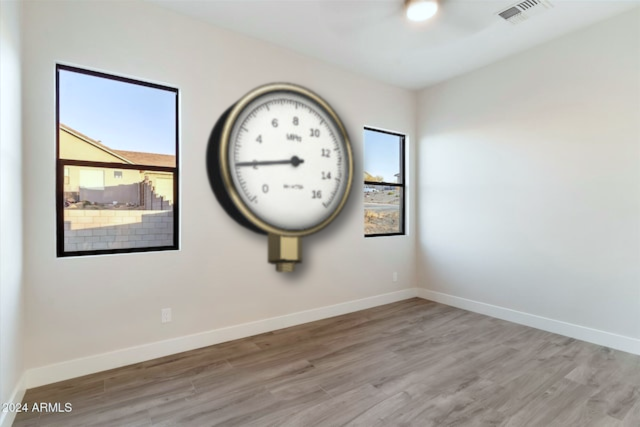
2MPa
